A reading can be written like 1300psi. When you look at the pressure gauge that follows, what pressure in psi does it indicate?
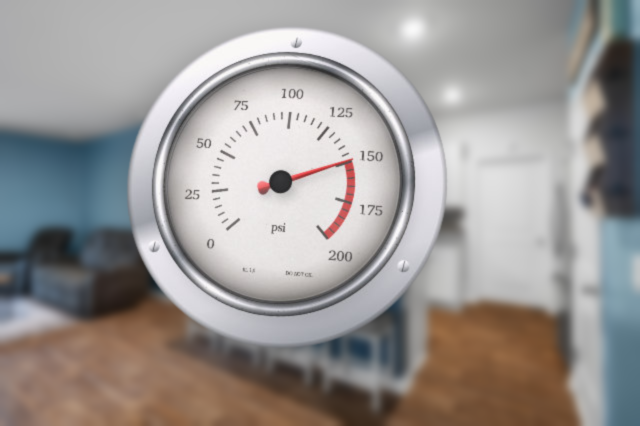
150psi
